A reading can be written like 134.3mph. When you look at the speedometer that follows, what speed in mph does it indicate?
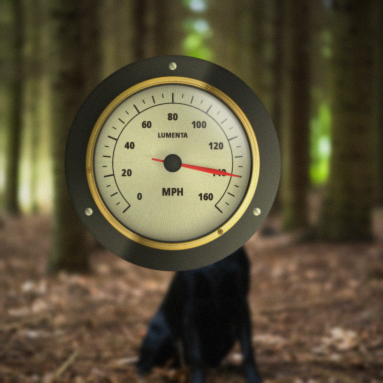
140mph
